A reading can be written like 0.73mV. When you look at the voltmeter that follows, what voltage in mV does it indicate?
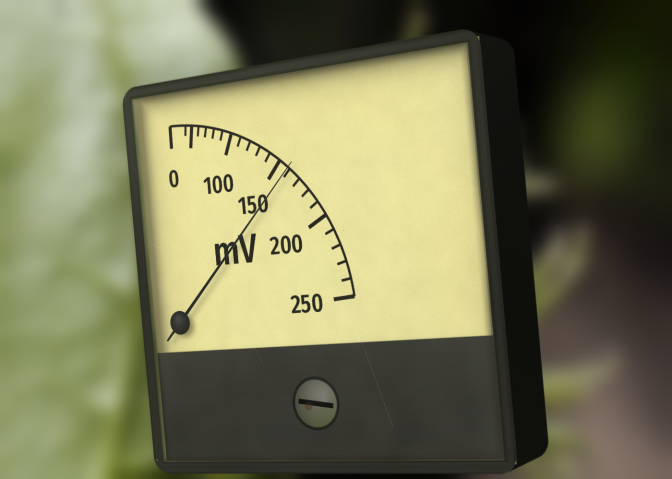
160mV
